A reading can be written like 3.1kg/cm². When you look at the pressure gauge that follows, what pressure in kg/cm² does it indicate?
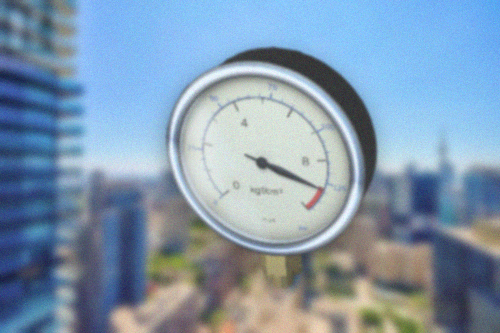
9kg/cm²
